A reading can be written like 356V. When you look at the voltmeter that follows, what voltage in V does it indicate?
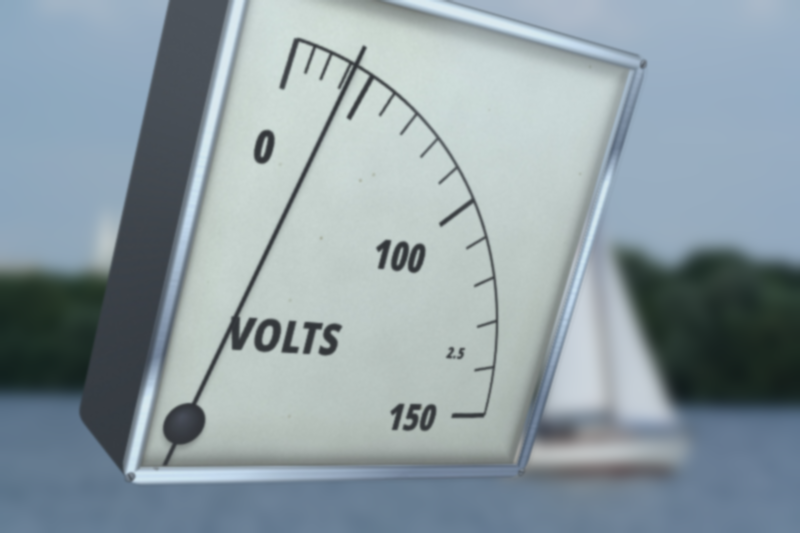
40V
